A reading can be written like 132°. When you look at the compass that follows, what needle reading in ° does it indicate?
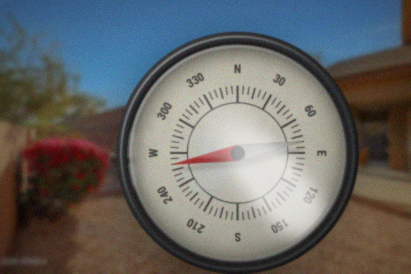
260°
